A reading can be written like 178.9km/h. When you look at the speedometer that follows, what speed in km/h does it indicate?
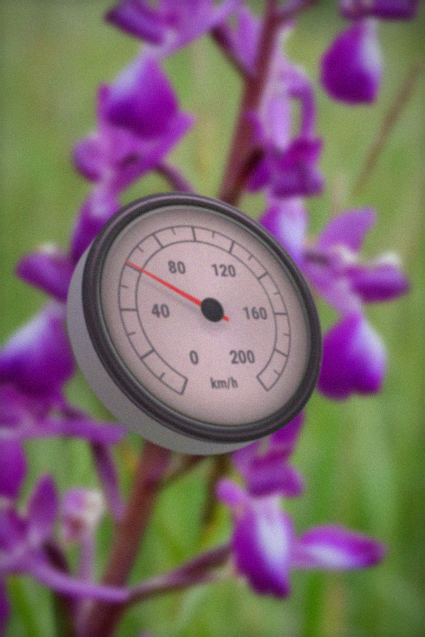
60km/h
